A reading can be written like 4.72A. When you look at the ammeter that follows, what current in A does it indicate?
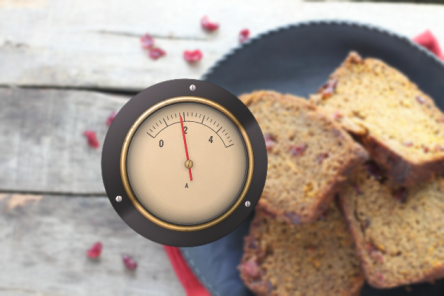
1.8A
